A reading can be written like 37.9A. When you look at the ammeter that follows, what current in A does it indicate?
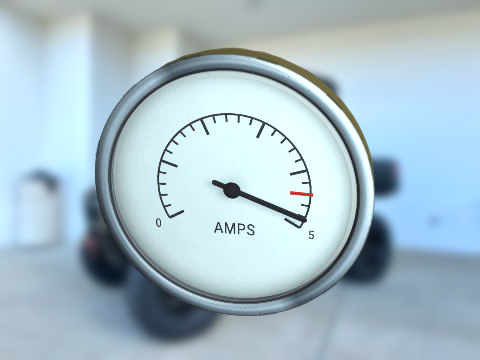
4.8A
